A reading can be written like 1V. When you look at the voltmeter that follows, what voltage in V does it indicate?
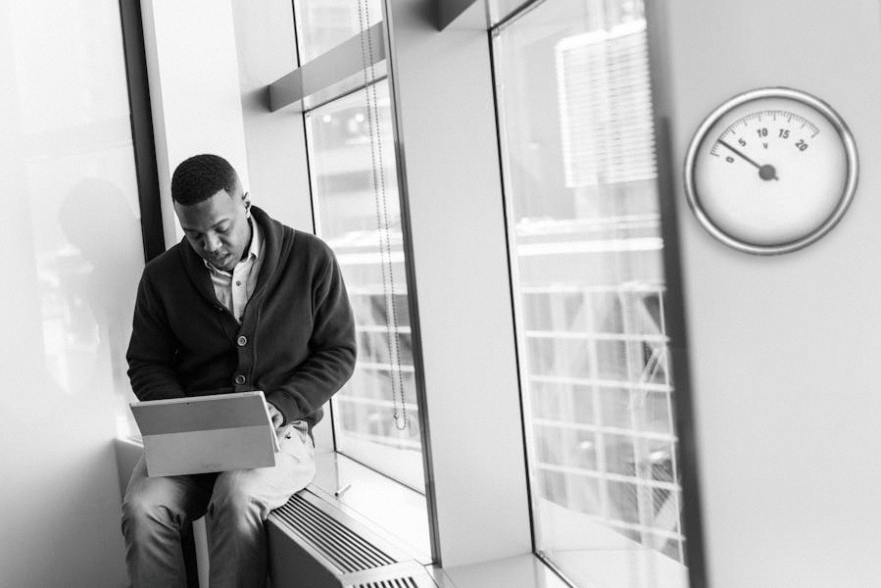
2.5V
